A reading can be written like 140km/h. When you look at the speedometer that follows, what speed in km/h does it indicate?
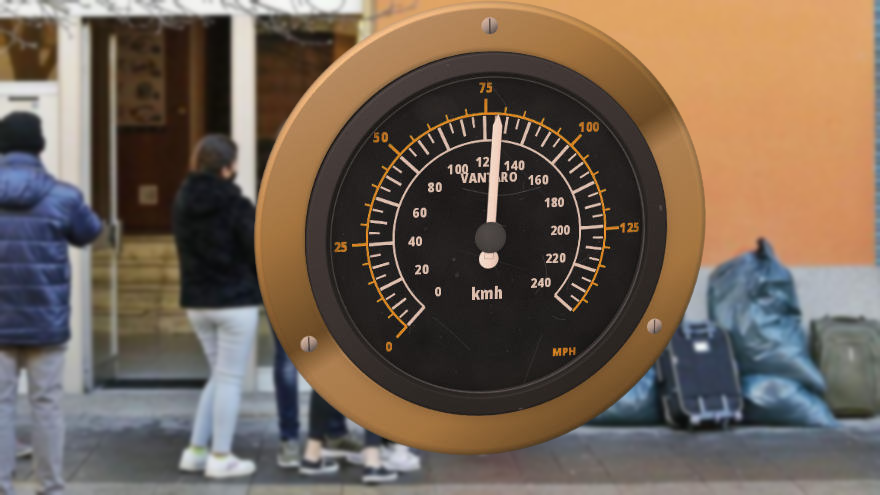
125km/h
